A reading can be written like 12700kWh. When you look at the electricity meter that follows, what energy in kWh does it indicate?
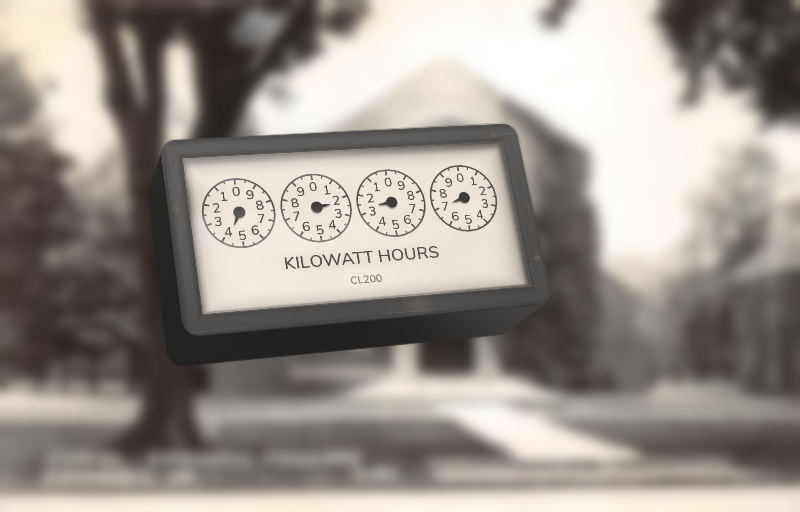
4227kWh
